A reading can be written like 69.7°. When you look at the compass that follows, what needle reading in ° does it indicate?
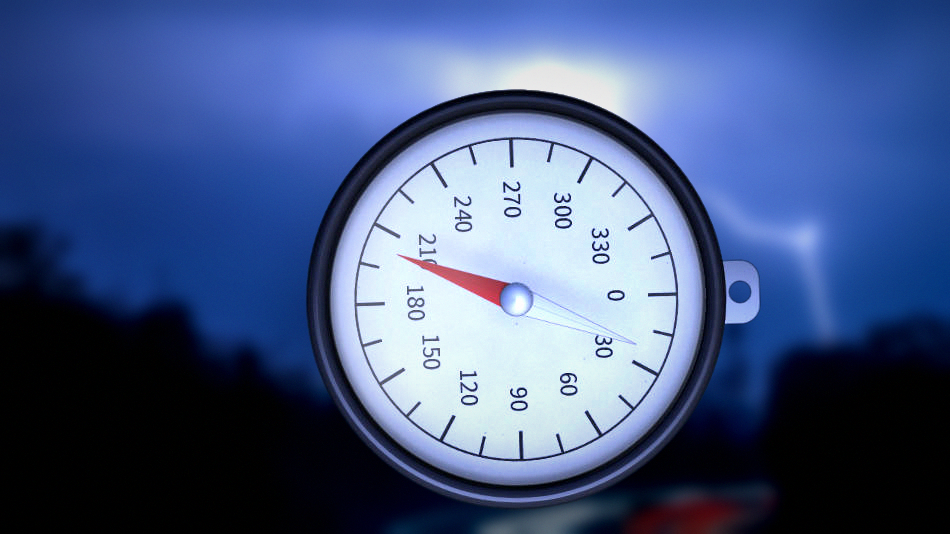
202.5°
